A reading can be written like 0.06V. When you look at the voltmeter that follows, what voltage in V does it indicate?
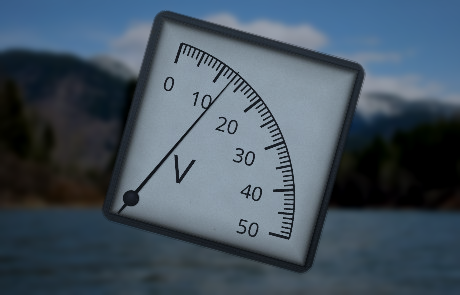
13V
